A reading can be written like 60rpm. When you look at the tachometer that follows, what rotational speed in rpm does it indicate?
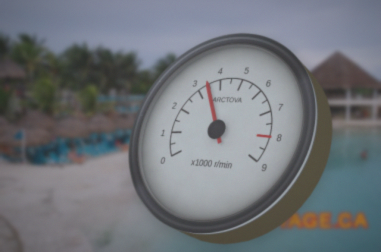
3500rpm
